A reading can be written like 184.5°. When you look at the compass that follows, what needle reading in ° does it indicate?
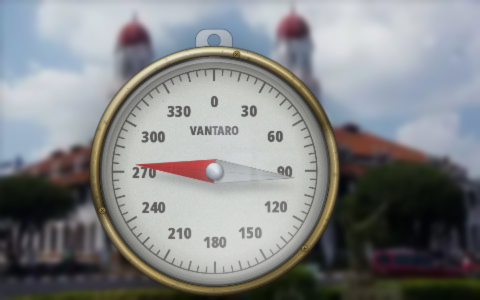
275°
